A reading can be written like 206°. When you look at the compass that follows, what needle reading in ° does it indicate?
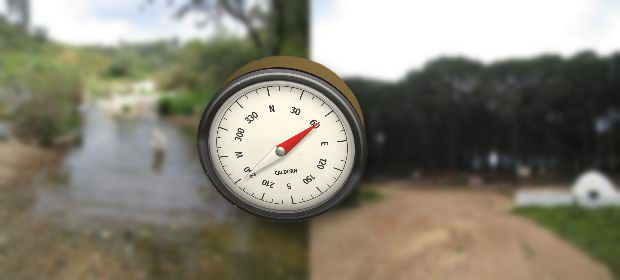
60°
